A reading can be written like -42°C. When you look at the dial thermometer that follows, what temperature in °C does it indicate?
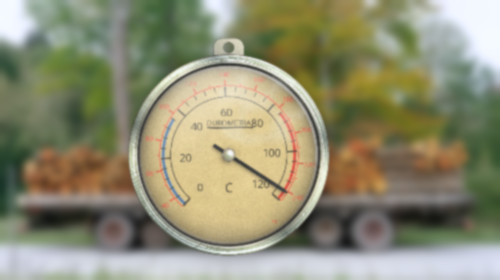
116°C
